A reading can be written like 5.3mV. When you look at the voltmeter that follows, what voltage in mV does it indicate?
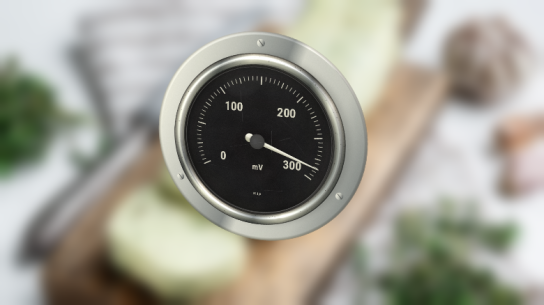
285mV
